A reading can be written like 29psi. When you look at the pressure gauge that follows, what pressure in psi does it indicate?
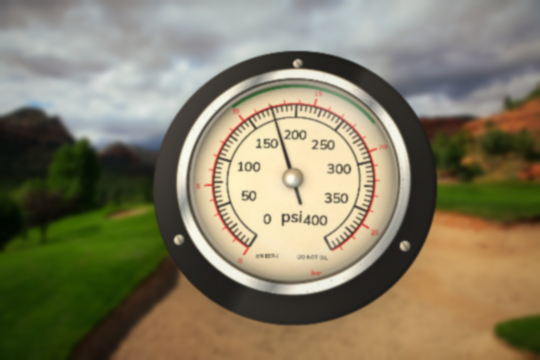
175psi
